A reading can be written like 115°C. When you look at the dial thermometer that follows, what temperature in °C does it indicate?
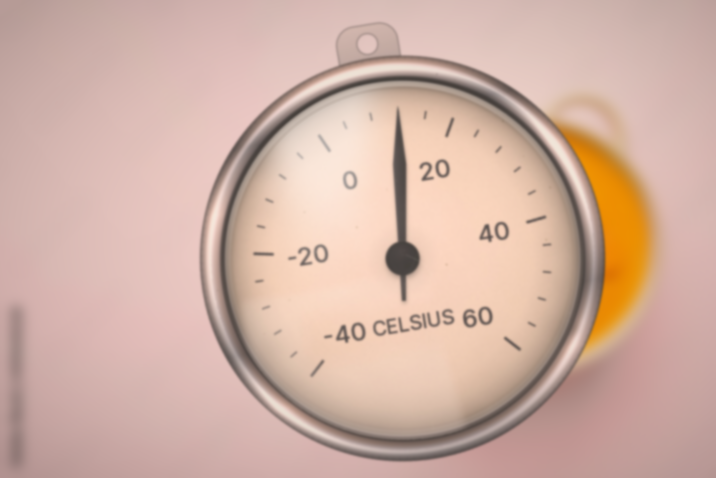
12°C
